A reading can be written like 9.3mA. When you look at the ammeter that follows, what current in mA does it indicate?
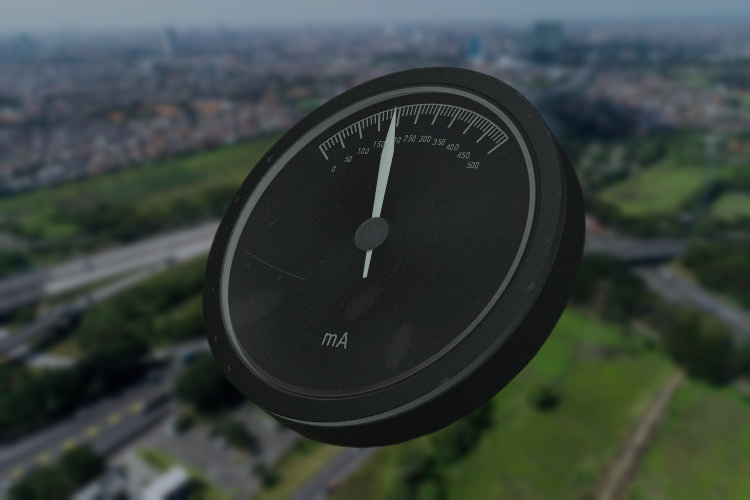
200mA
